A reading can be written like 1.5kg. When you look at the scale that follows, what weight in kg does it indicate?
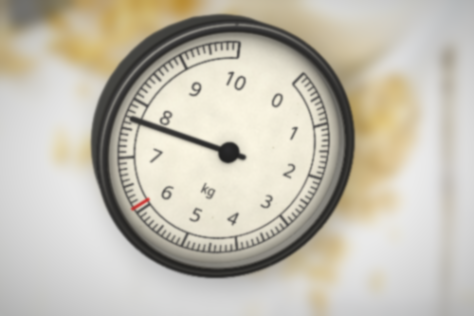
7.7kg
